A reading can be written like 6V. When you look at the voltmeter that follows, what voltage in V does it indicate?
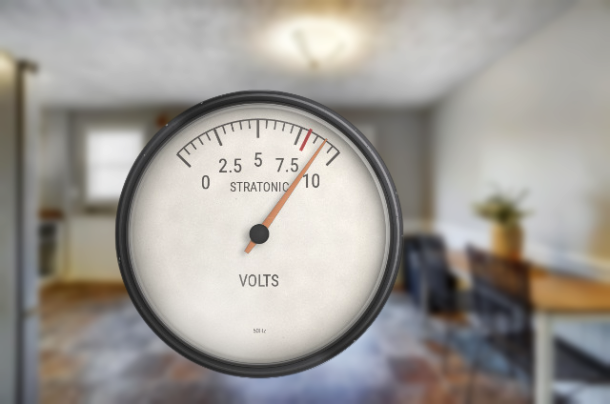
9V
